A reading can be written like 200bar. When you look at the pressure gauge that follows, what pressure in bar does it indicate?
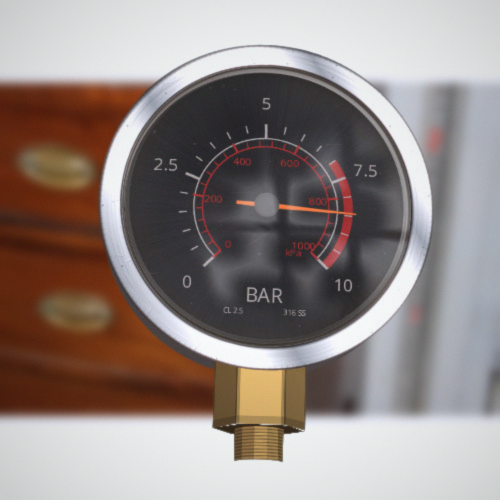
8.5bar
